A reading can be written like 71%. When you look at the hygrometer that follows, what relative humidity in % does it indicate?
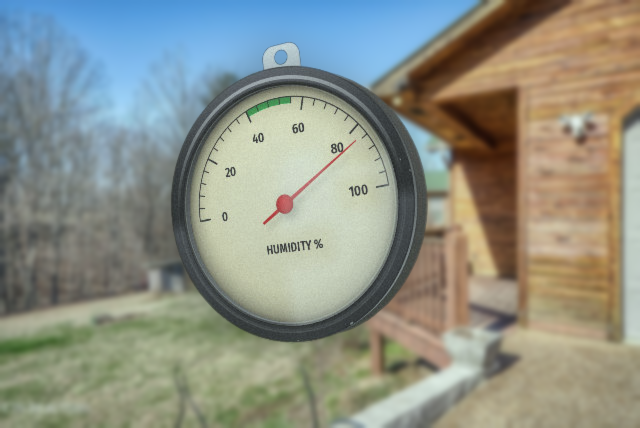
84%
